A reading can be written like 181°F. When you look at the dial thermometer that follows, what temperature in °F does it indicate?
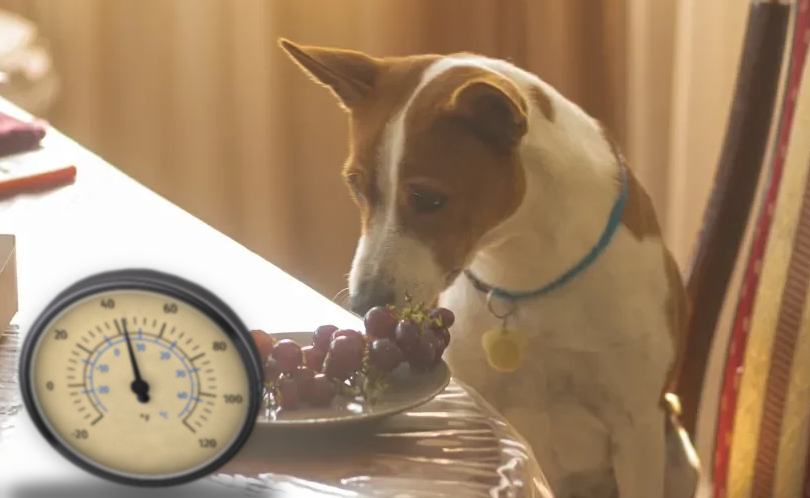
44°F
